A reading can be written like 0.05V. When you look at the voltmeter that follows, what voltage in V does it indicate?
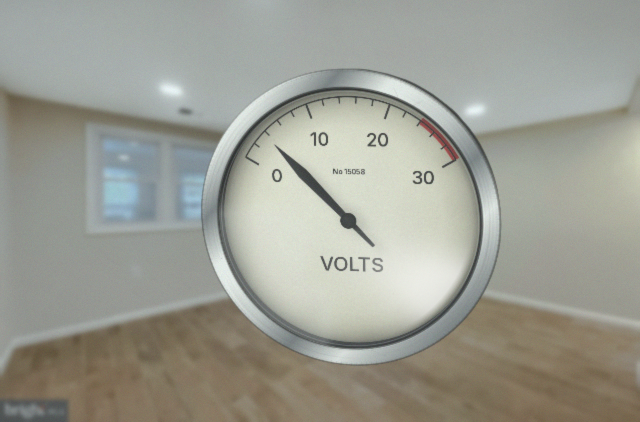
4V
